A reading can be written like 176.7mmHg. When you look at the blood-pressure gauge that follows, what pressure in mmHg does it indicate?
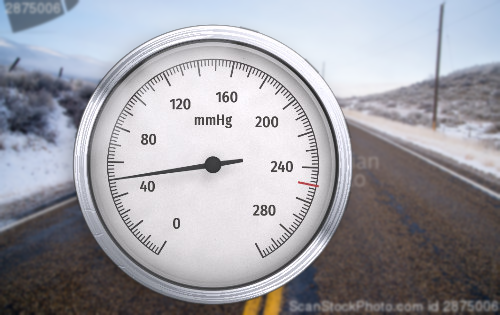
50mmHg
